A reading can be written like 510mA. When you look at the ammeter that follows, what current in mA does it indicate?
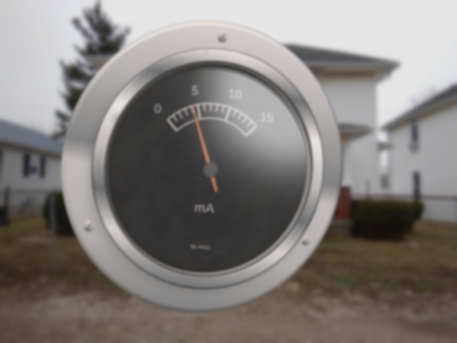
4mA
